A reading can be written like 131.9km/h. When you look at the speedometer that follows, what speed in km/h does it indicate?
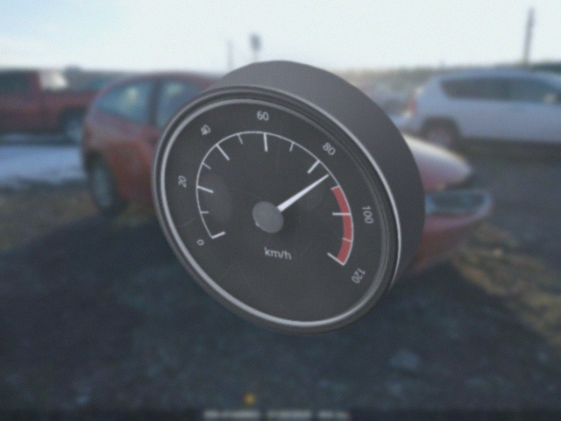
85km/h
